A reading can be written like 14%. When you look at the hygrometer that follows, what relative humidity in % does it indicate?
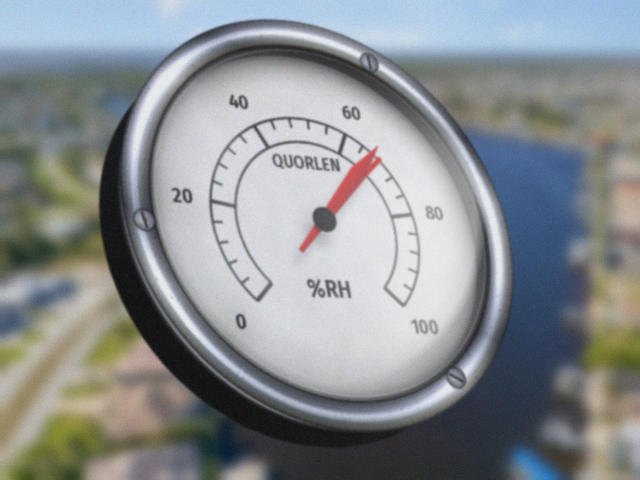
66%
